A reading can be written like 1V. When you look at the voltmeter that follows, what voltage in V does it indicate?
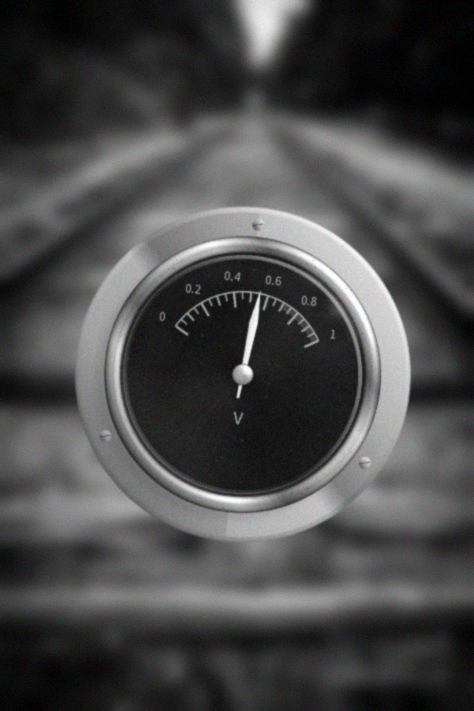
0.55V
